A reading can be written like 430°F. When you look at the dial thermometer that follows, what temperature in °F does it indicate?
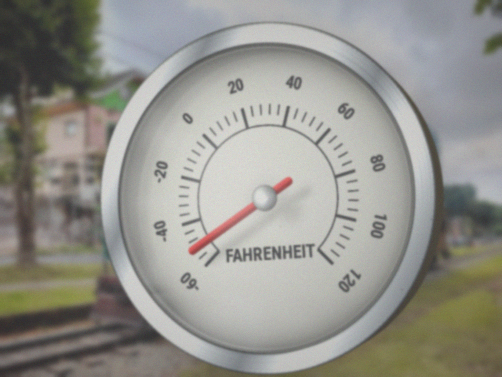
-52°F
